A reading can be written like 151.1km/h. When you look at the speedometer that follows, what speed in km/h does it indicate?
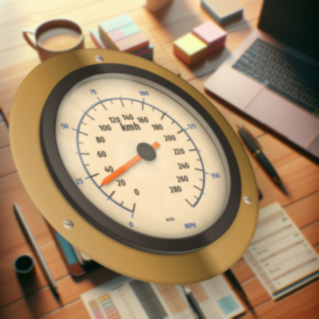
30km/h
